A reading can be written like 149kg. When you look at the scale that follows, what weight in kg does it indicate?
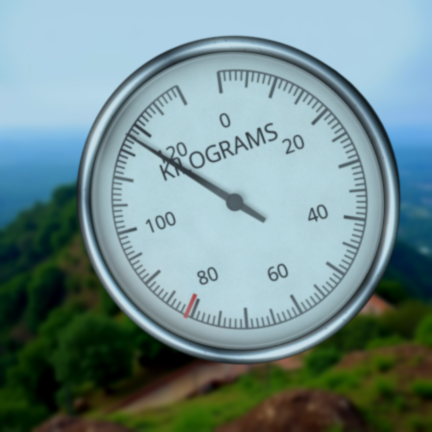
118kg
